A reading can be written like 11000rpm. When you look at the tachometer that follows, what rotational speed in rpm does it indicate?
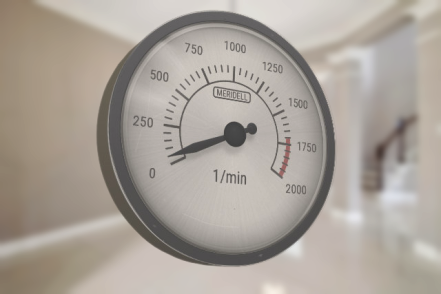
50rpm
